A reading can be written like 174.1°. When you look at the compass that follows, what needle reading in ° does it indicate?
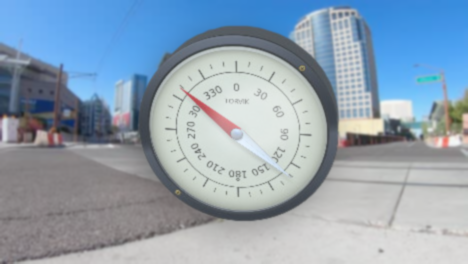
310°
